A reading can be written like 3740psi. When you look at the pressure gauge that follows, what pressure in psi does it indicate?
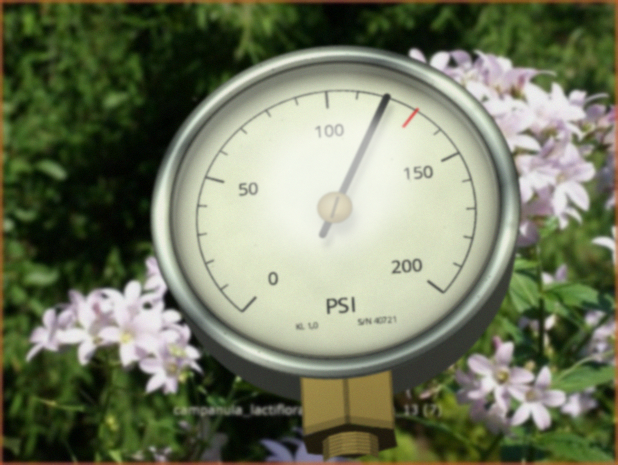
120psi
